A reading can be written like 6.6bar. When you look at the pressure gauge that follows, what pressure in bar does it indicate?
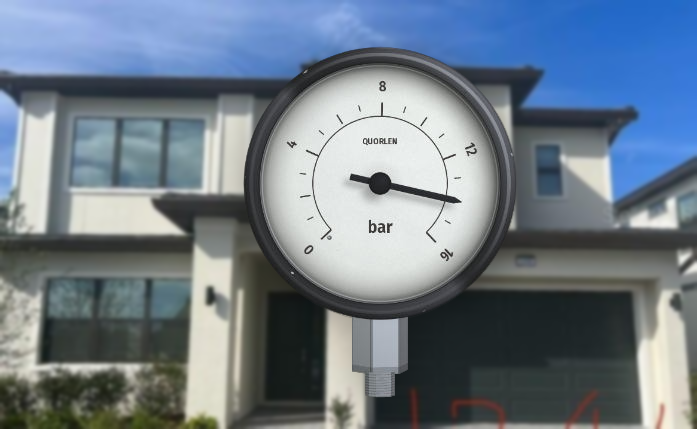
14bar
